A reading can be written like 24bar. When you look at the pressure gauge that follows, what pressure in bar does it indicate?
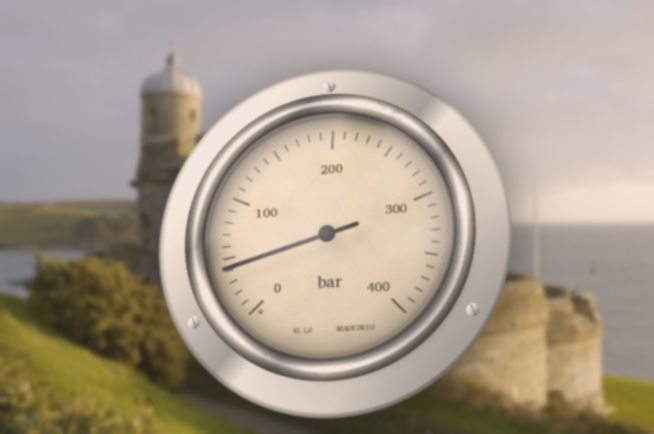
40bar
